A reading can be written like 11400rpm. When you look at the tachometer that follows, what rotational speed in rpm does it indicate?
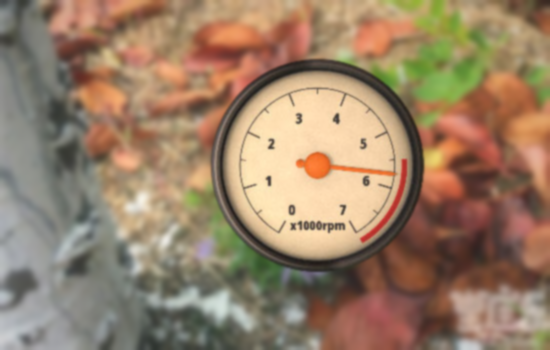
5750rpm
